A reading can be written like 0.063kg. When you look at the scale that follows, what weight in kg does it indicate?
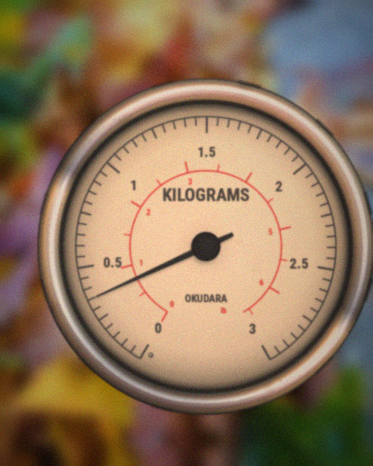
0.35kg
